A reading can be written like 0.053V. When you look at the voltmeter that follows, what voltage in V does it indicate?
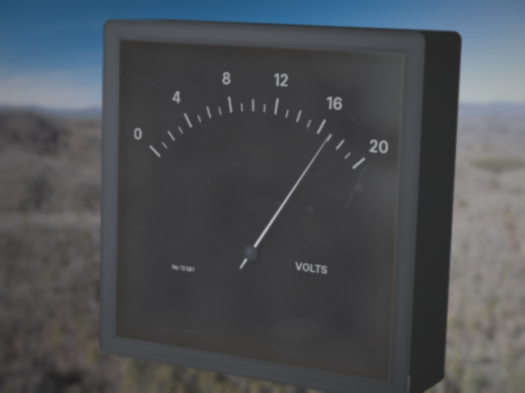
17V
